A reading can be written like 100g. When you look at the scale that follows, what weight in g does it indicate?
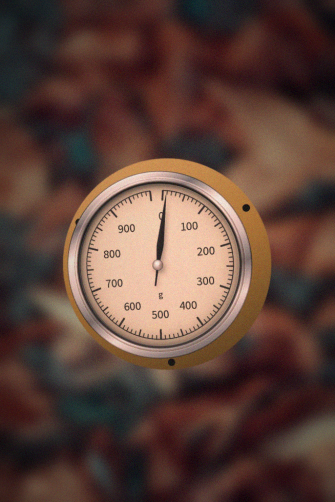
10g
